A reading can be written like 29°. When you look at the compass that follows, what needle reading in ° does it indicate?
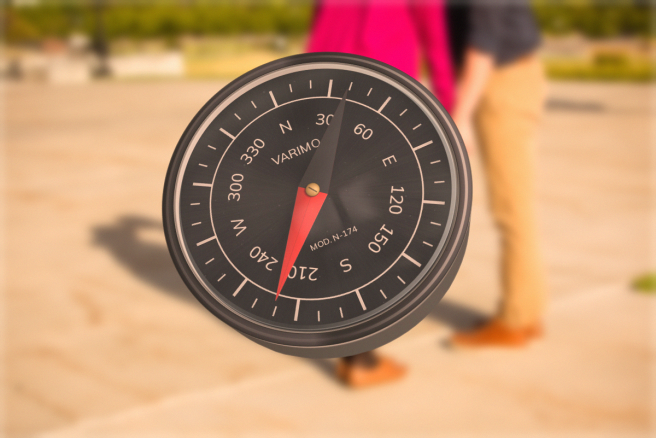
220°
